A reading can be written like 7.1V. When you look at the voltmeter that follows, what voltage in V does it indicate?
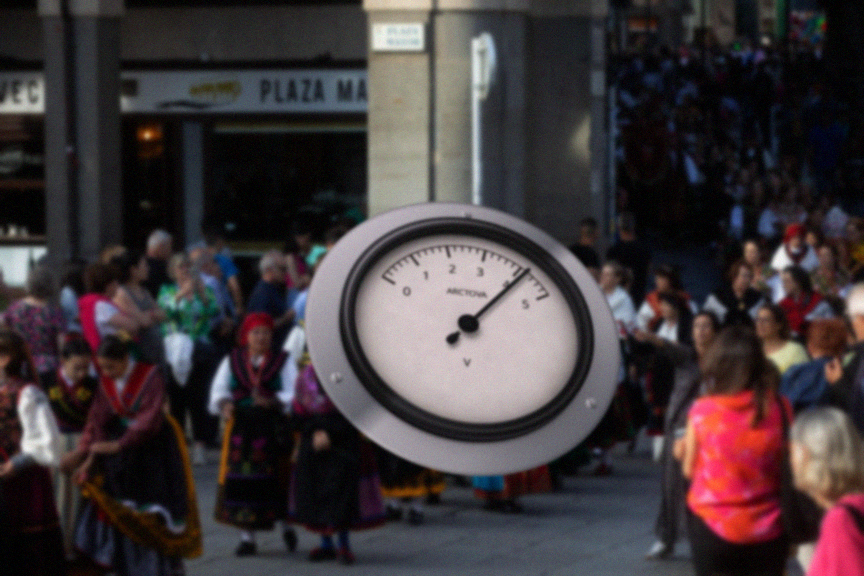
4.2V
